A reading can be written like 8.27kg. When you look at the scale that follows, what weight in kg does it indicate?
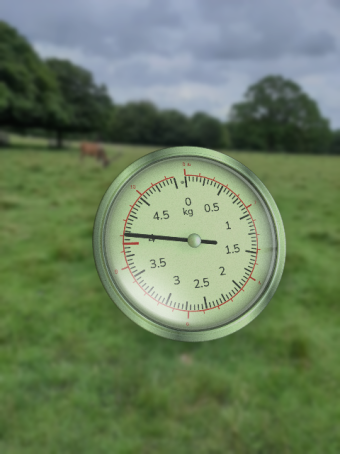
4kg
